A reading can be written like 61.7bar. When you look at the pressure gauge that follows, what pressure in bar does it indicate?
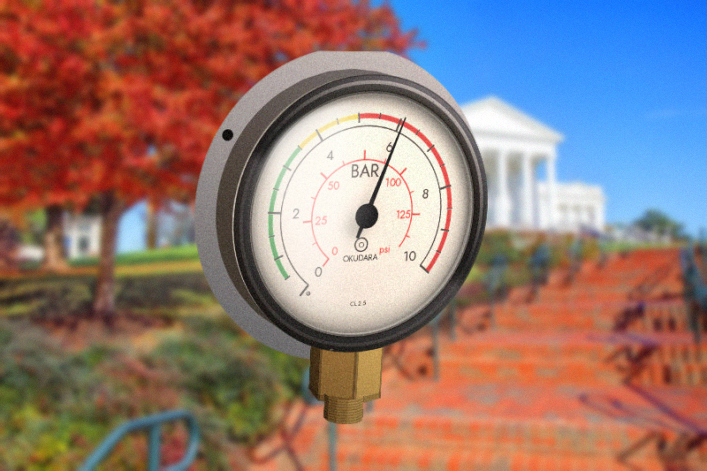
6bar
